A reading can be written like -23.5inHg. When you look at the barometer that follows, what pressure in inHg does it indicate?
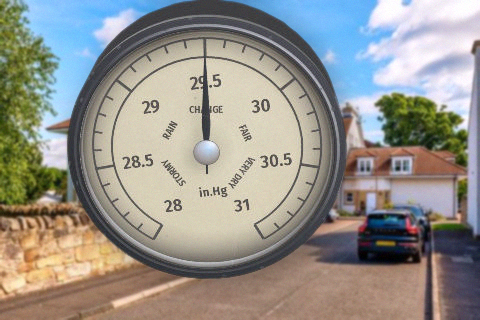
29.5inHg
